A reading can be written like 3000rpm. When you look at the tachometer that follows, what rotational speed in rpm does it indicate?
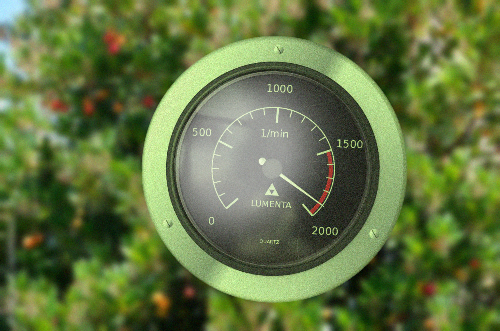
1900rpm
